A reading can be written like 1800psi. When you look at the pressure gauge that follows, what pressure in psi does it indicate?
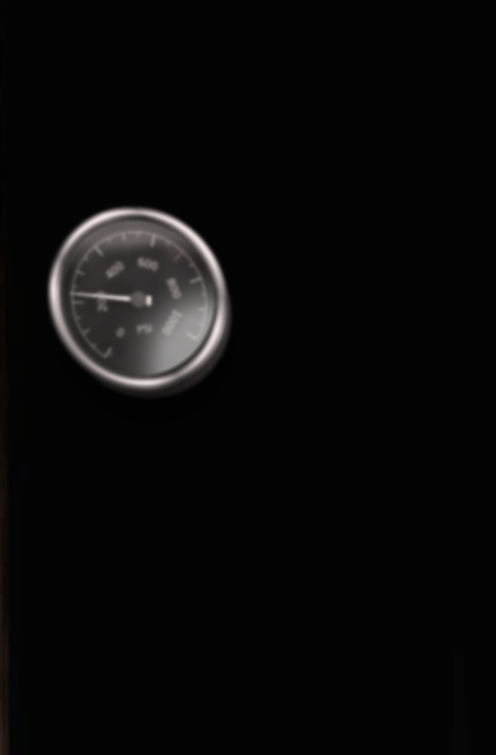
225psi
